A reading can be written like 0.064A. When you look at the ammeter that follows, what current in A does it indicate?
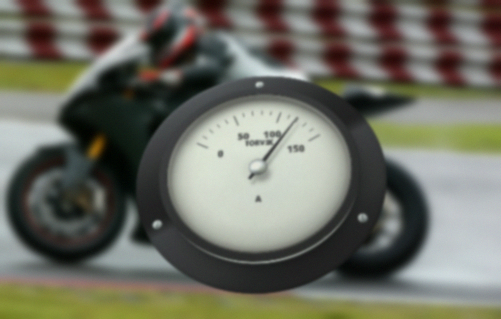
120A
